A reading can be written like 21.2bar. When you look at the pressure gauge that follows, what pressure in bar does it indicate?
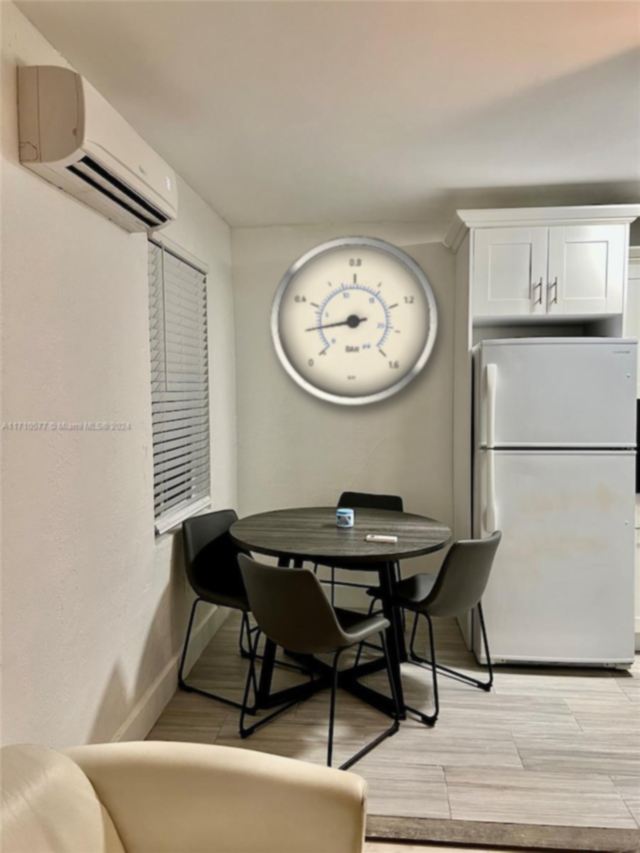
0.2bar
